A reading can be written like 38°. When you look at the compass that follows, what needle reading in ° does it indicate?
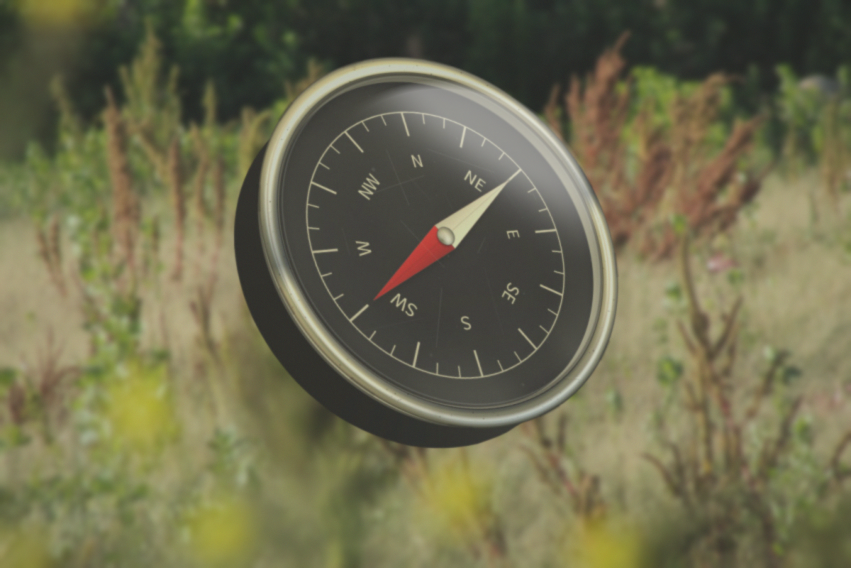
240°
